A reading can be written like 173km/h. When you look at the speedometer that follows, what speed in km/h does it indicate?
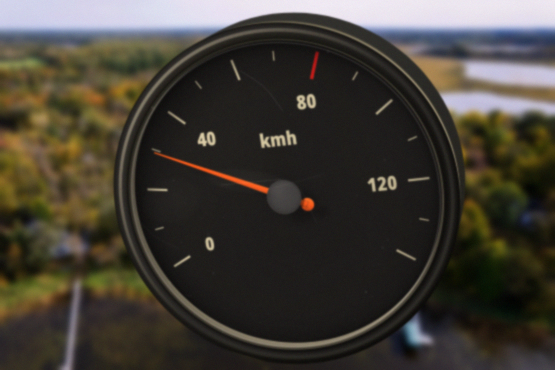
30km/h
